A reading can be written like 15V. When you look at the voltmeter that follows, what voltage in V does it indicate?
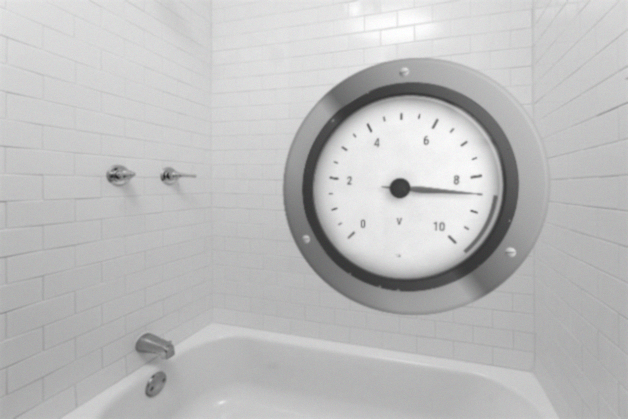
8.5V
